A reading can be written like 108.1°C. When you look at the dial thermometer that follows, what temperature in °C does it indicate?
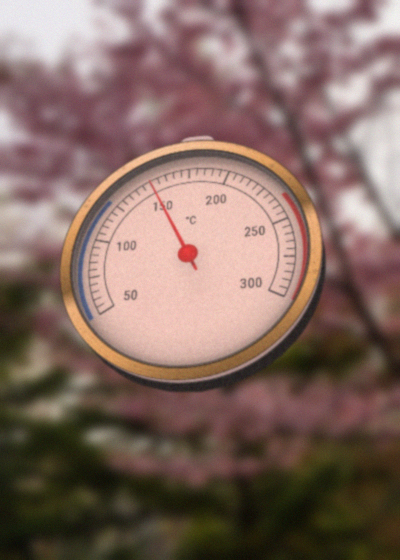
150°C
